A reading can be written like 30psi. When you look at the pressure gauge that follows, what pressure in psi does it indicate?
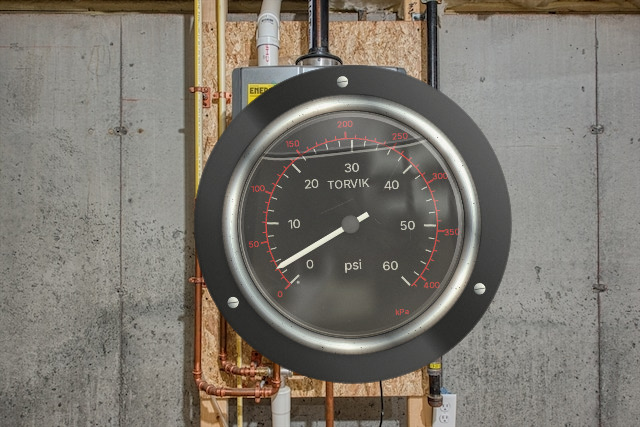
3psi
